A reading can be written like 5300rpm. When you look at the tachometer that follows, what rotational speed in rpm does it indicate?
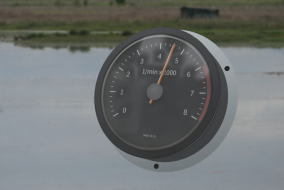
4600rpm
